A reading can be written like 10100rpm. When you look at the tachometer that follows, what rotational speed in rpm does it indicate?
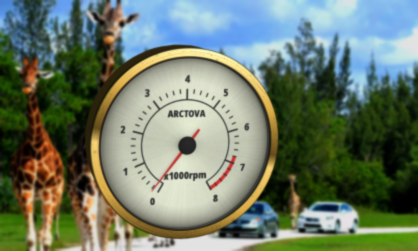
200rpm
